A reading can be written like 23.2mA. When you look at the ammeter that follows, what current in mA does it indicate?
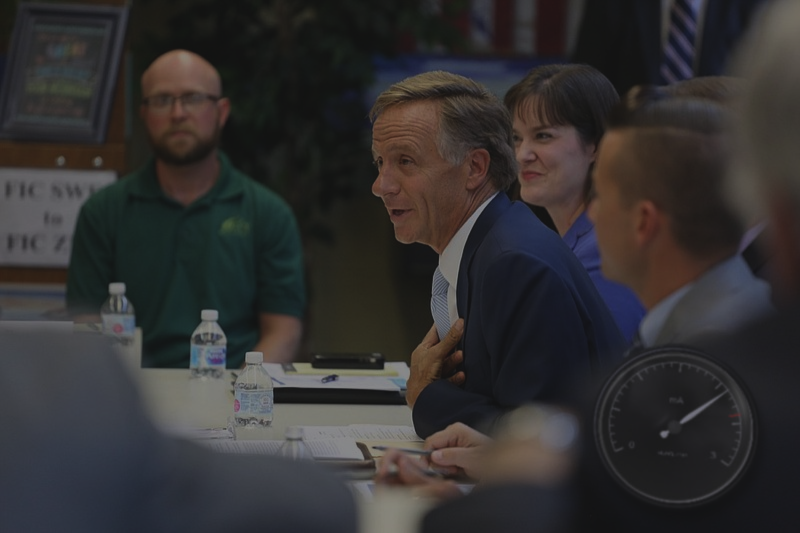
2.1mA
